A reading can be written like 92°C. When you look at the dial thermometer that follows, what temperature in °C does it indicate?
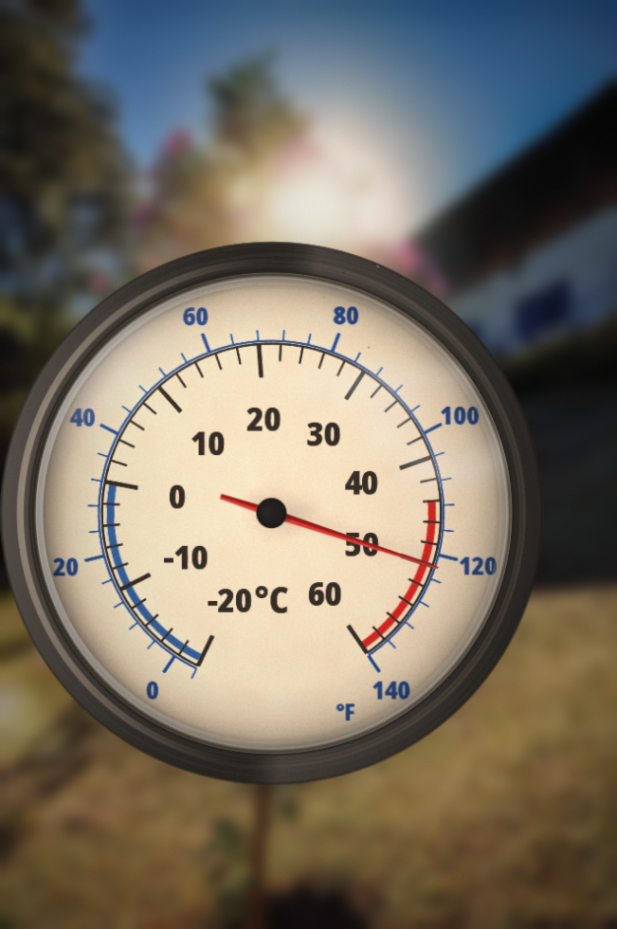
50°C
